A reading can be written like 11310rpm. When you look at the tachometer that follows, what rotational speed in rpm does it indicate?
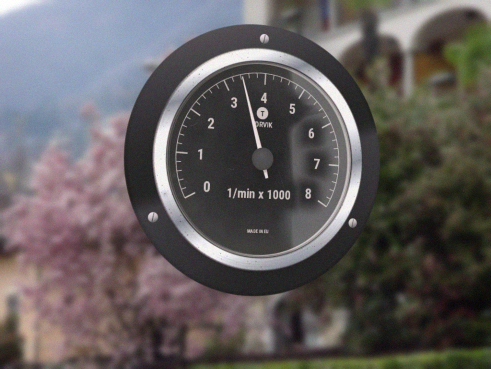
3400rpm
